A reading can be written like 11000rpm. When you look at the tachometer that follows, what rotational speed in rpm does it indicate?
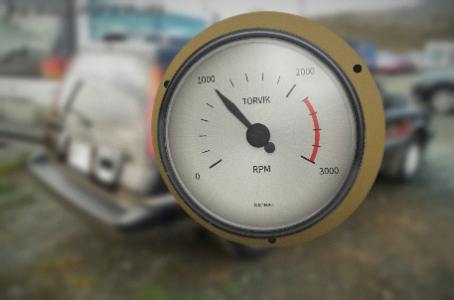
1000rpm
